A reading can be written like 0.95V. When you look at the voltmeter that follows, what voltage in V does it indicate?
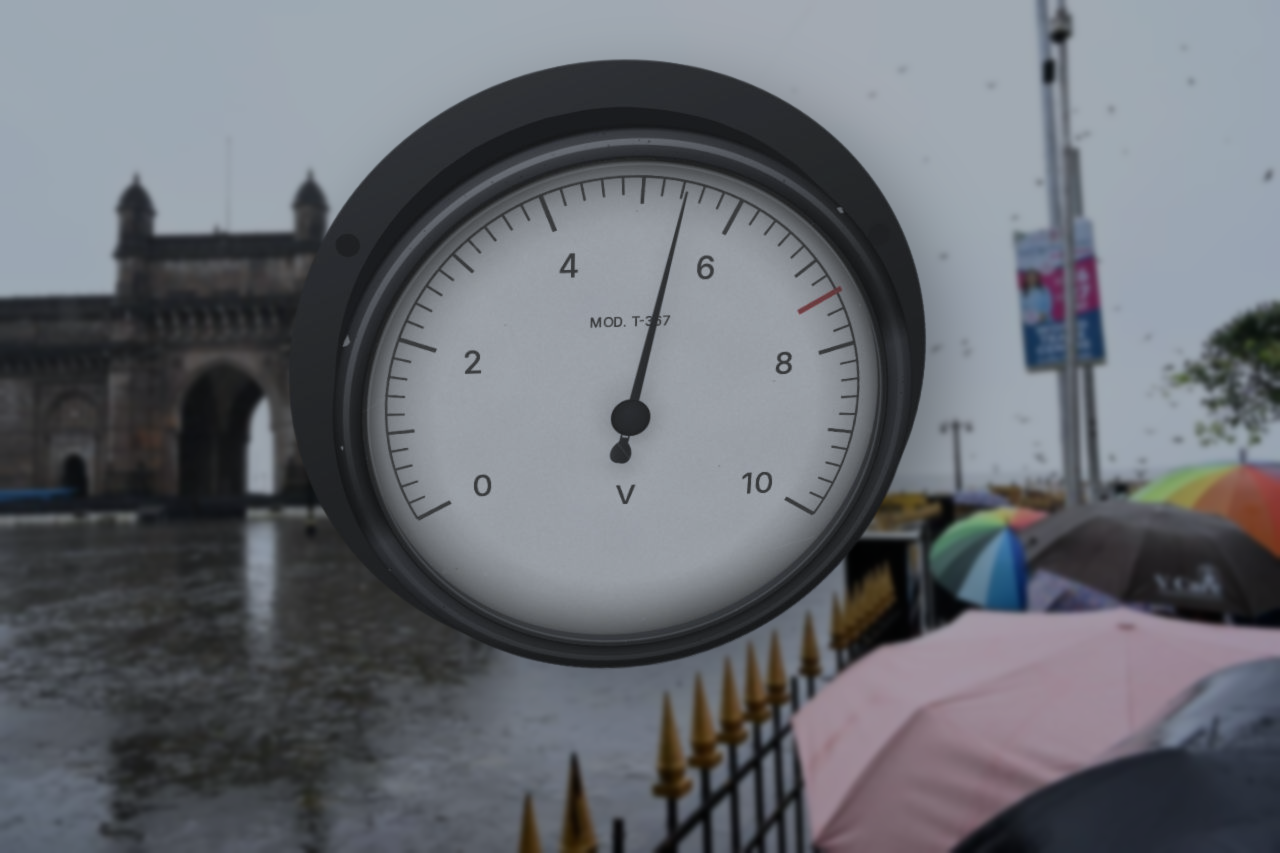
5.4V
